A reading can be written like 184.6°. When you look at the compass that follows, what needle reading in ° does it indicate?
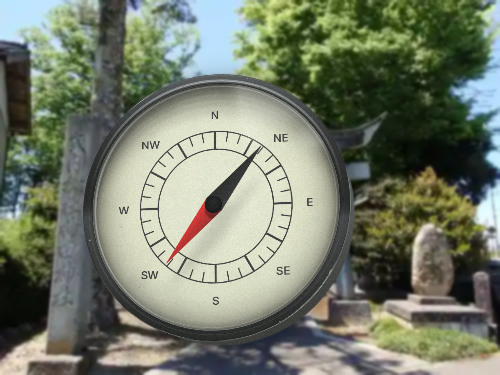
220°
